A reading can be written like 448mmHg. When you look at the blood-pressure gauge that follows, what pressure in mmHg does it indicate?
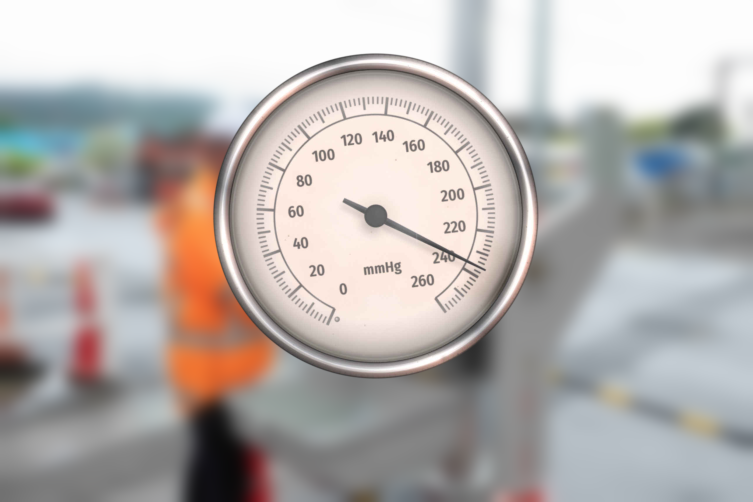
236mmHg
